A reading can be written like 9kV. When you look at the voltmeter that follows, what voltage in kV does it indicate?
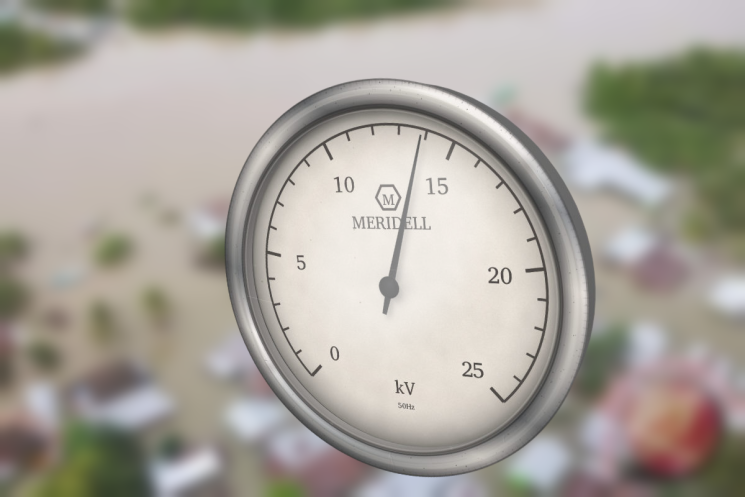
14kV
